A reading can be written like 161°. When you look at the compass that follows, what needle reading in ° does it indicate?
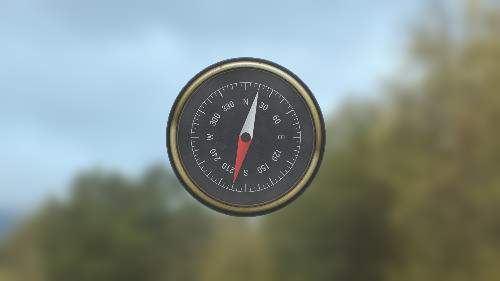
195°
